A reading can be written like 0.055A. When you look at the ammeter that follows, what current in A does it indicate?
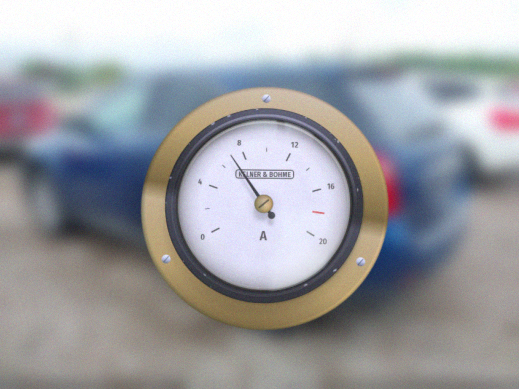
7A
